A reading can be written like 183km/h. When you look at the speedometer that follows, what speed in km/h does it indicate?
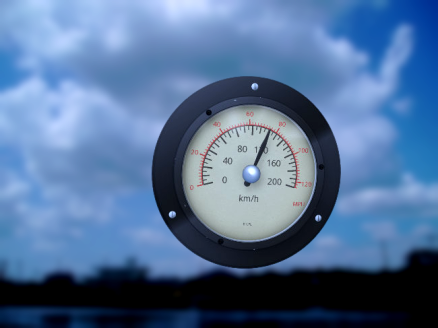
120km/h
